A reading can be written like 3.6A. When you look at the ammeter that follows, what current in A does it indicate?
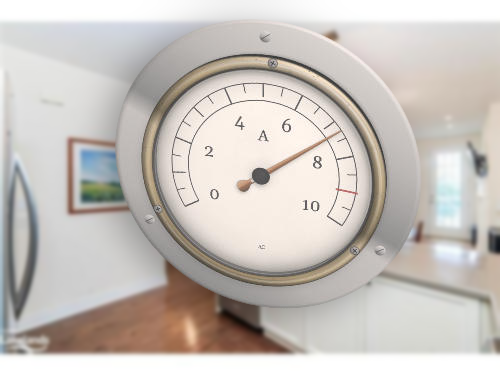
7.25A
